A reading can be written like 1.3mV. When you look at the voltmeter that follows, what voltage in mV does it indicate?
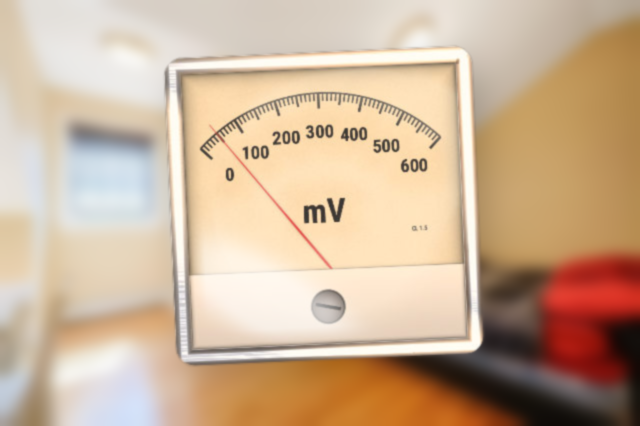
50mV
